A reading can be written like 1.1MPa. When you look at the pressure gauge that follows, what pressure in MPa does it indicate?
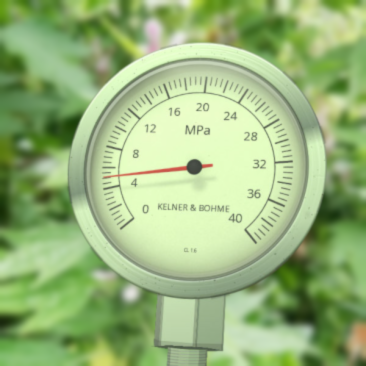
5MPa
